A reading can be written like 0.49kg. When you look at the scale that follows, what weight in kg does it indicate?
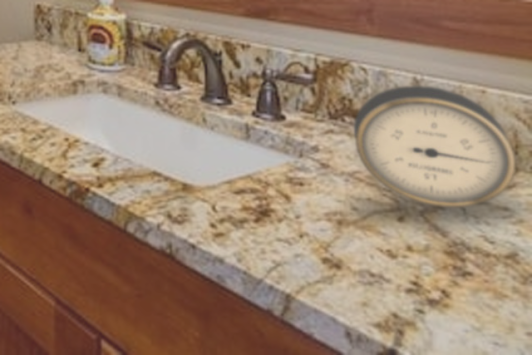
0.75kg
